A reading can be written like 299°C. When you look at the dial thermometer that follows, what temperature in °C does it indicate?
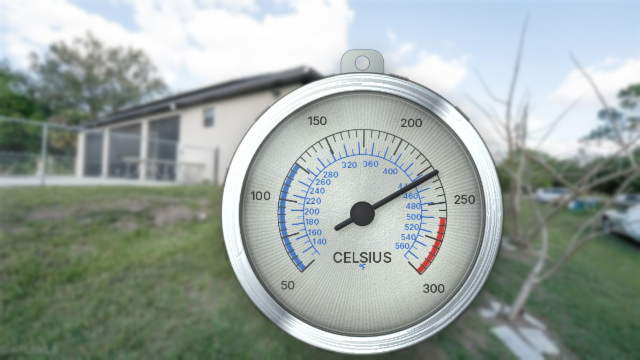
230°C
